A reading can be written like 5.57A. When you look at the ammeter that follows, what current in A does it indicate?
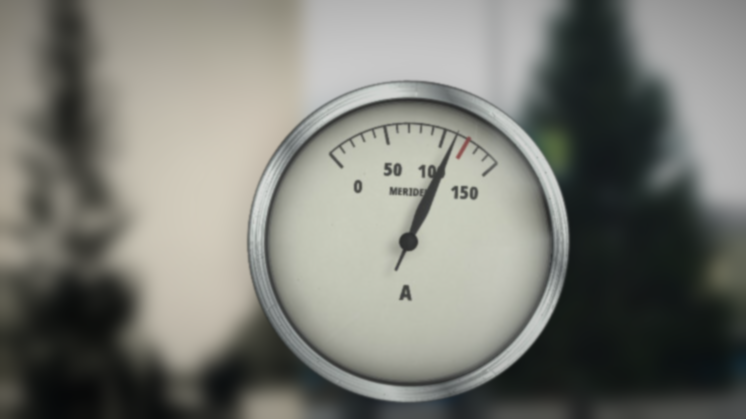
110A
